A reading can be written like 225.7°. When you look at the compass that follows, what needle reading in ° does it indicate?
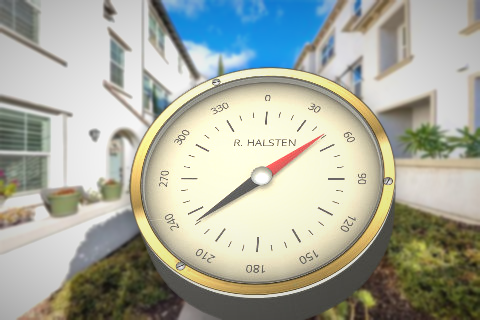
50°
